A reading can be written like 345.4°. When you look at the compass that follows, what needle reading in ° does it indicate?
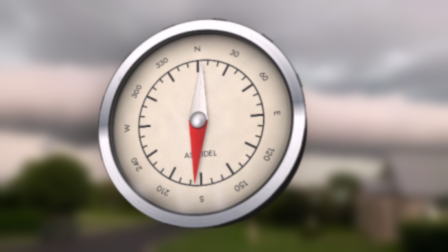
185°
